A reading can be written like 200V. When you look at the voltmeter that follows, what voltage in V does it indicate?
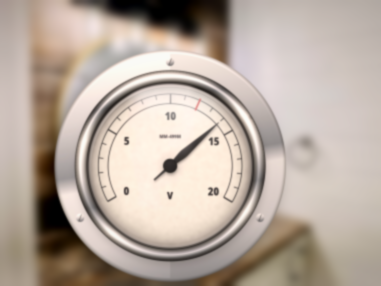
14V
